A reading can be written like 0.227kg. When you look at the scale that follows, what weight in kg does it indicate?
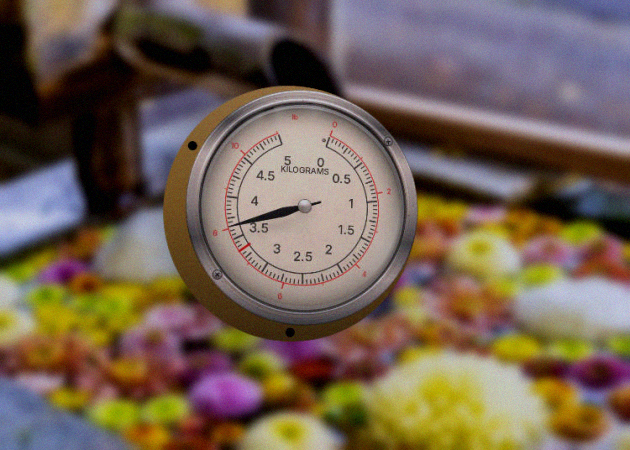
3.65kg
